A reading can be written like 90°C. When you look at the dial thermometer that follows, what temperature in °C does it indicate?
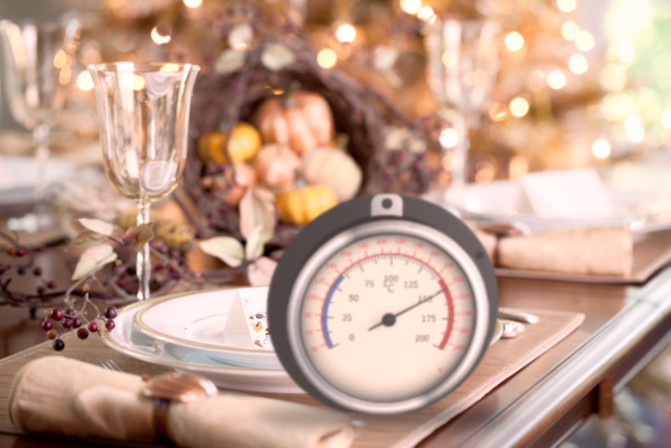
150°C
